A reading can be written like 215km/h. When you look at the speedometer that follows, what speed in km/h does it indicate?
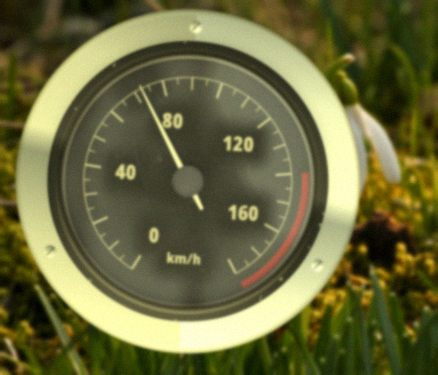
72.5km/h
